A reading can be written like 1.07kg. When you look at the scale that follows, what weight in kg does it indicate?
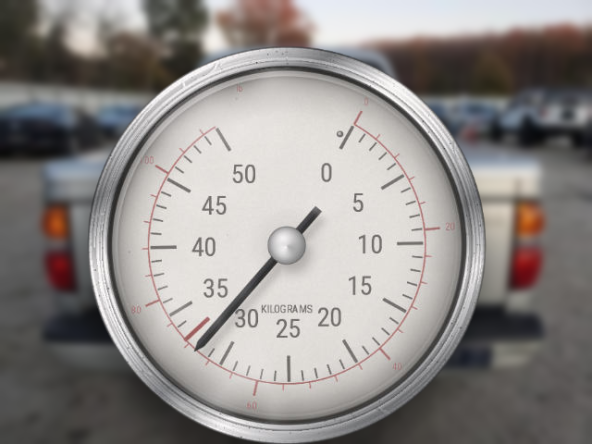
32kg
